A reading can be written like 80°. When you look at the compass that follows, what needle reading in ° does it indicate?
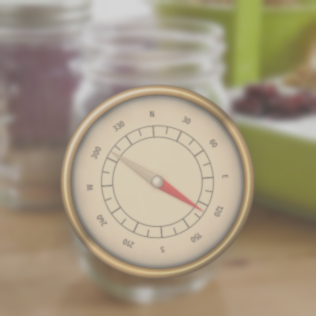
127.5°
